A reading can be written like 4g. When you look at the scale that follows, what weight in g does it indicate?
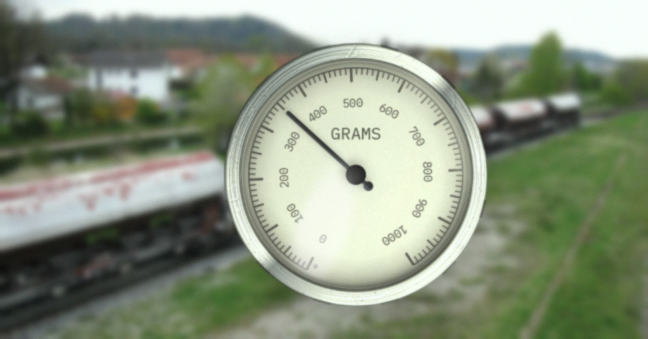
350g
